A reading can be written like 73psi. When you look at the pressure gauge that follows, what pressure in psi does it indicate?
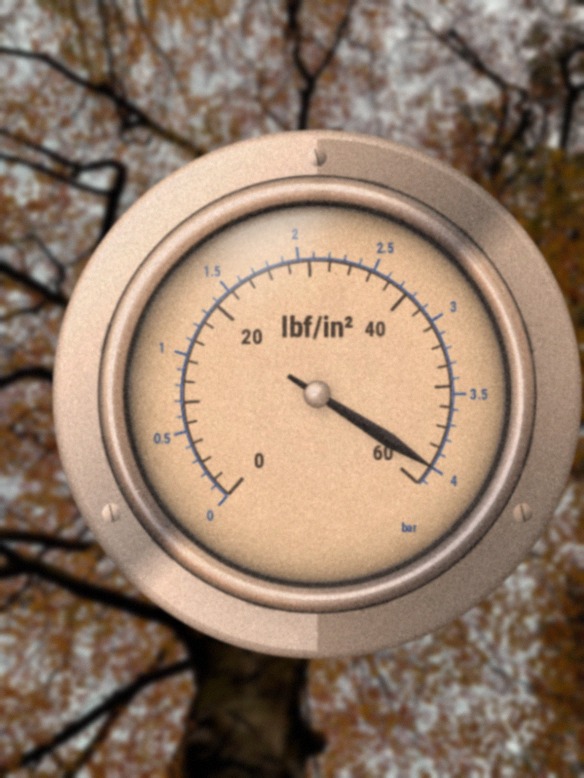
58psi
